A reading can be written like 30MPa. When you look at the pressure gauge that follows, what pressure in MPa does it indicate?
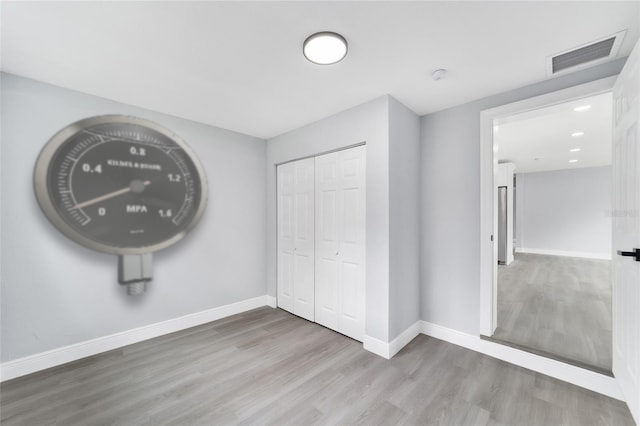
0.1MPa
